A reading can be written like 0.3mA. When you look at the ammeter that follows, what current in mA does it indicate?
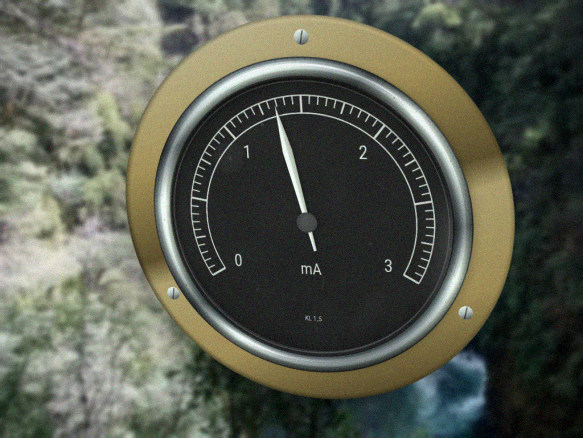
1.35mA
